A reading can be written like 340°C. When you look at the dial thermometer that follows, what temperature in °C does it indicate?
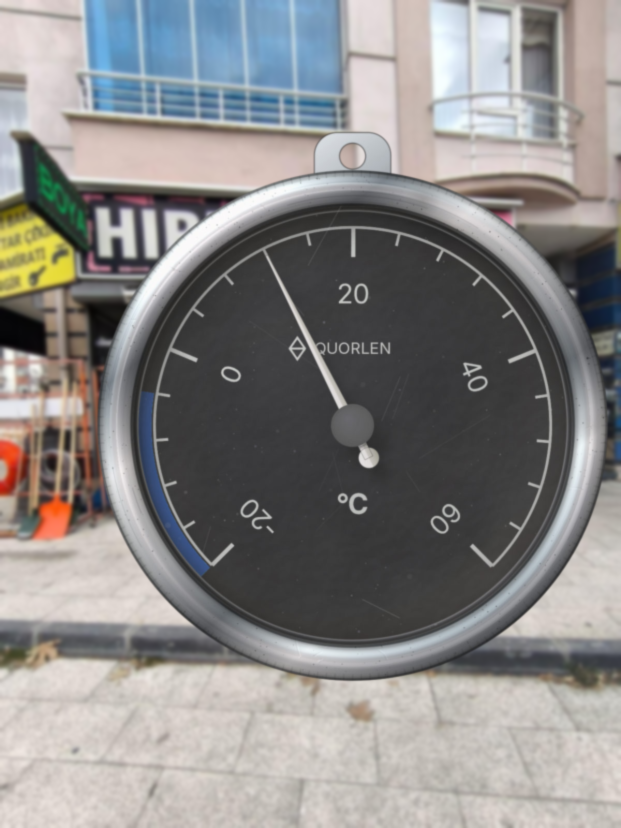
12°C
